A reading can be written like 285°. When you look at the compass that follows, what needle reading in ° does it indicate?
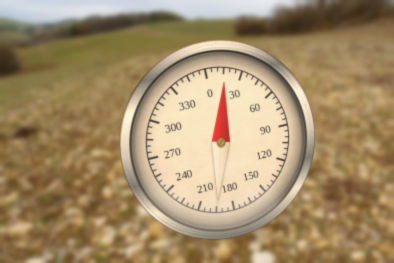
15°
